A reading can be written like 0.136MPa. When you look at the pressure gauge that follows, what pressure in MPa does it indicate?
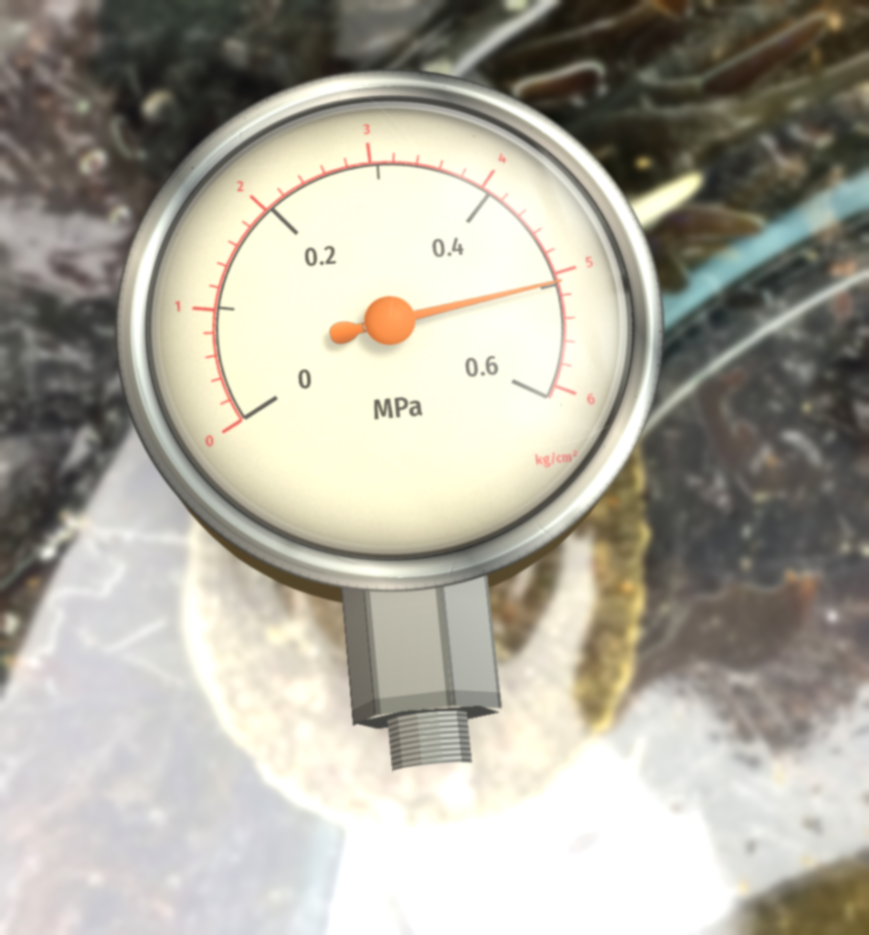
0.5MPa
